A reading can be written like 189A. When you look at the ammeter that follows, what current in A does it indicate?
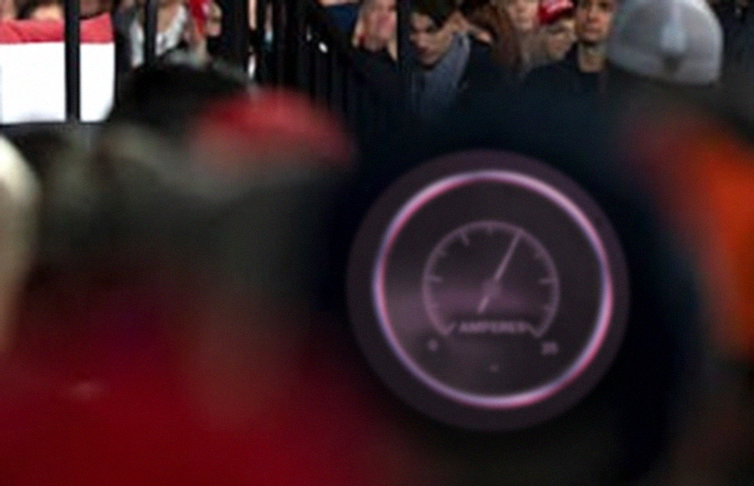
15A
